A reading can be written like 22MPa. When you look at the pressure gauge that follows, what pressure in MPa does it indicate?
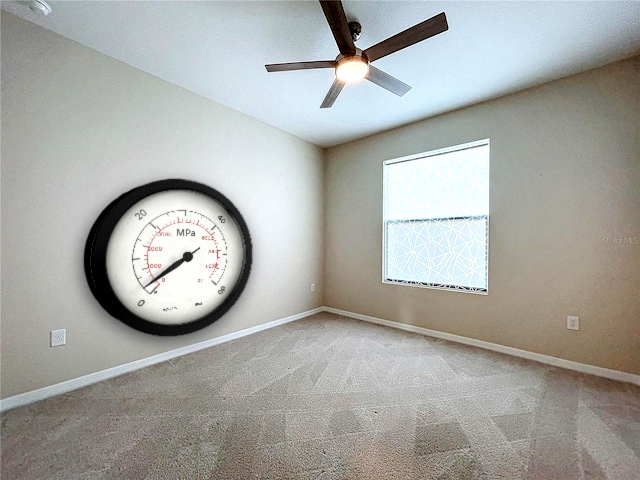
2.5MPa
